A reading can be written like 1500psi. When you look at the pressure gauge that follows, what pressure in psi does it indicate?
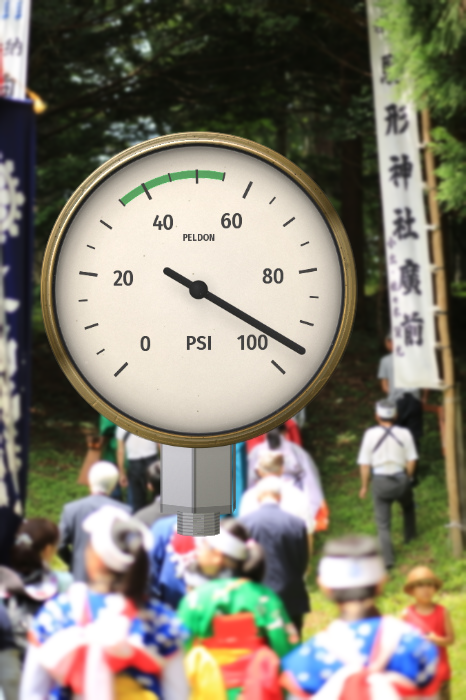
95psi
